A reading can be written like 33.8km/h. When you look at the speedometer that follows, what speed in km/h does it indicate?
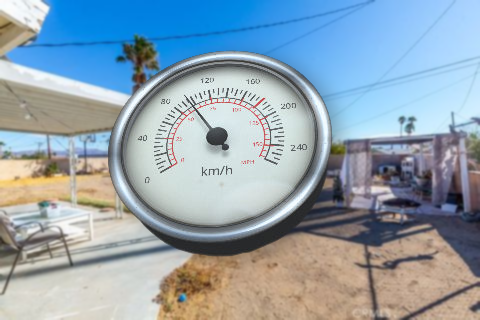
95km/h
